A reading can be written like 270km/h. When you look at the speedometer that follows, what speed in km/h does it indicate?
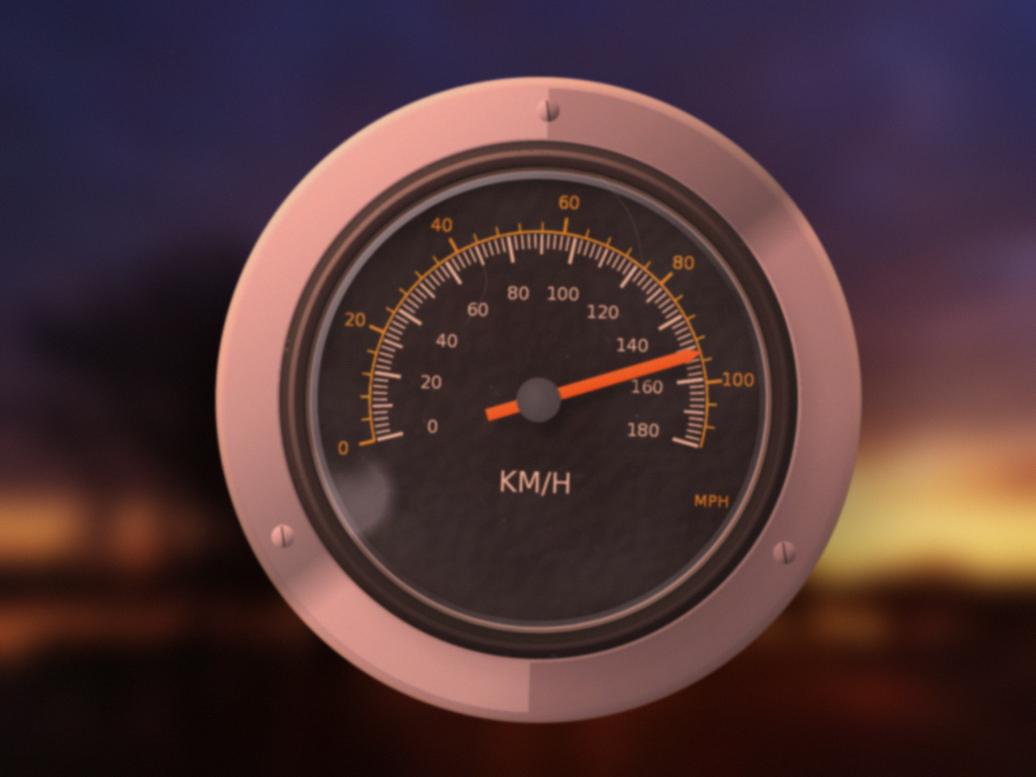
152km/h
